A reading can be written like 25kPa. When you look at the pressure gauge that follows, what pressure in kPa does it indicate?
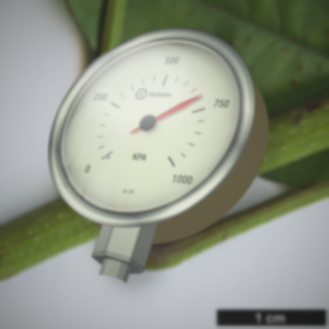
700kPa
